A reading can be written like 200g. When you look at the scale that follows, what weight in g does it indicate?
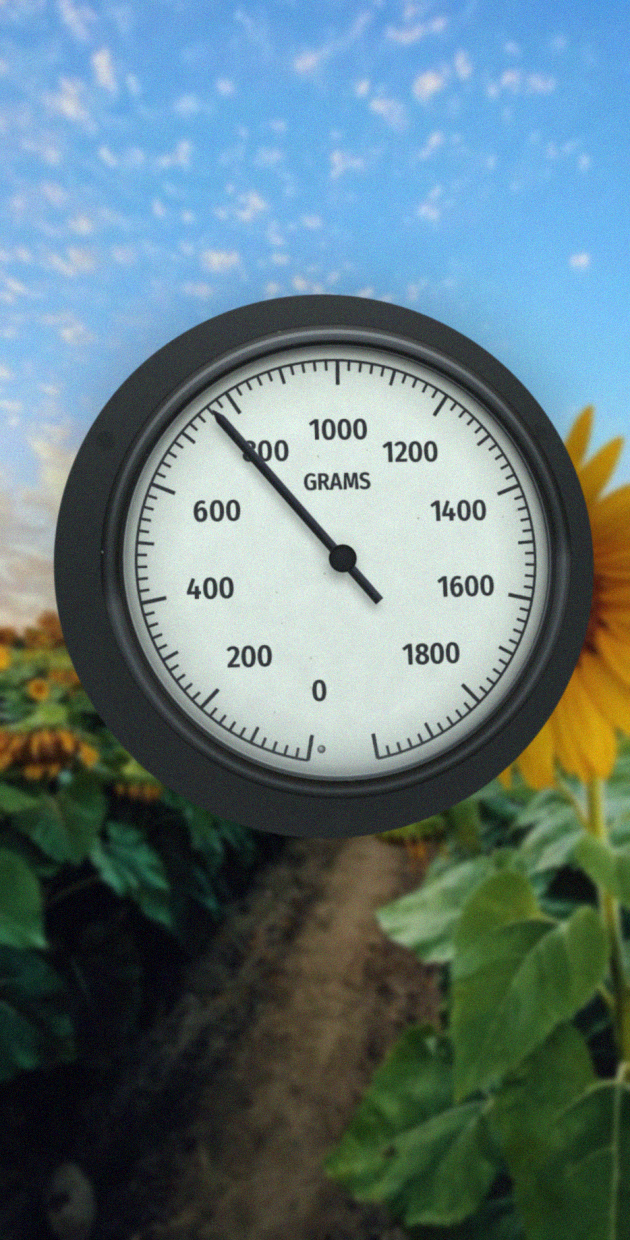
760g
